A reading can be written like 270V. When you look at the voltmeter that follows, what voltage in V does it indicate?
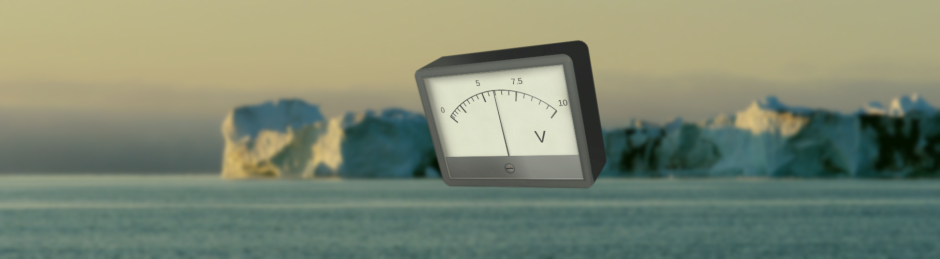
6V
